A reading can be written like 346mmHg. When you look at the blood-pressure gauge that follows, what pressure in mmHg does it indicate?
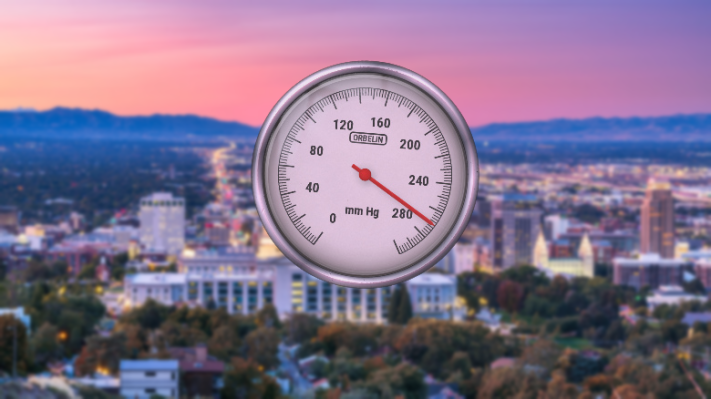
270mmHg
